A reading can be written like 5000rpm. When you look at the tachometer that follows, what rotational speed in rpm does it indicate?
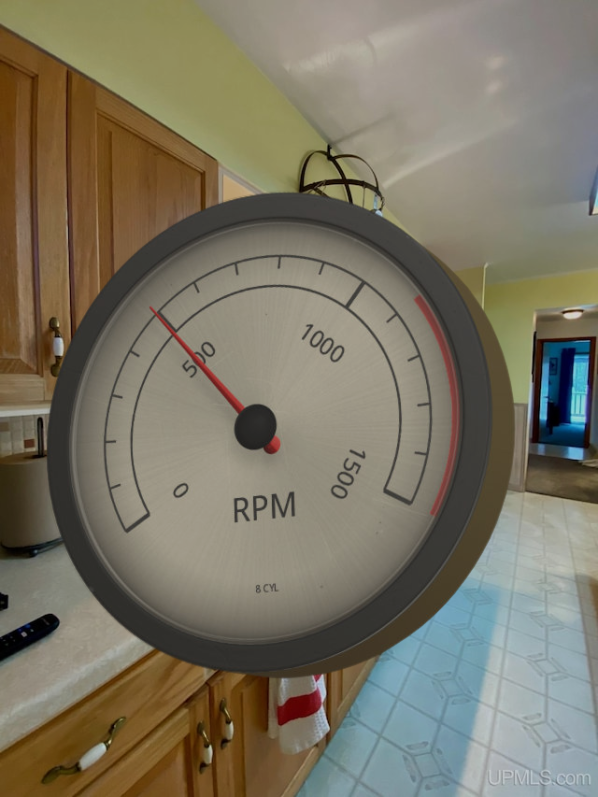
500rpm
